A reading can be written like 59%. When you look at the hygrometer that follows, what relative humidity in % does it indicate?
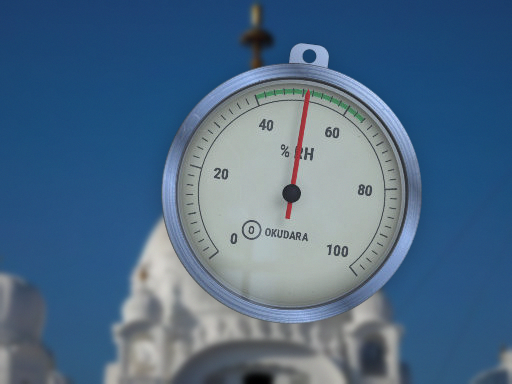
51%
